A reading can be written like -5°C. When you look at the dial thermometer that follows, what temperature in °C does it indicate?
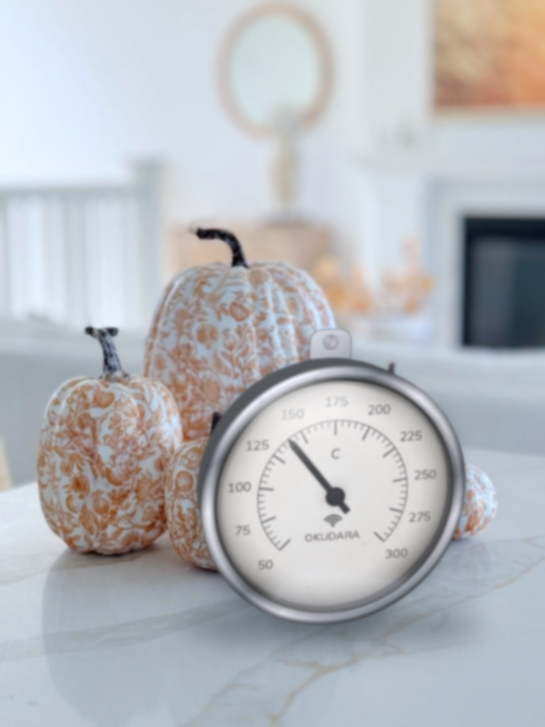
140°C
